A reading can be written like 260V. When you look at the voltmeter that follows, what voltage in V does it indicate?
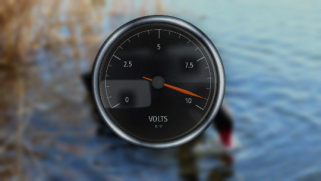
9.5V
